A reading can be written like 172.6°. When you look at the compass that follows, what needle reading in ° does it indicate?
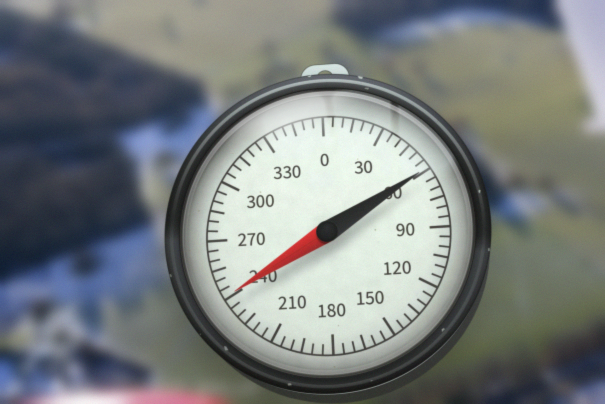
240°
